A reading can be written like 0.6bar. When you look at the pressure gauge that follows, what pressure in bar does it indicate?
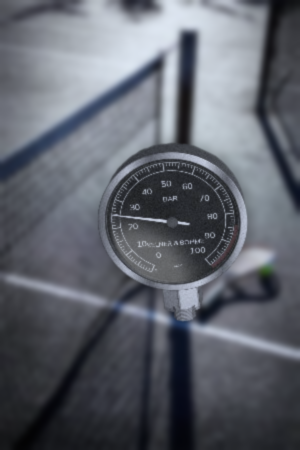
25bar
